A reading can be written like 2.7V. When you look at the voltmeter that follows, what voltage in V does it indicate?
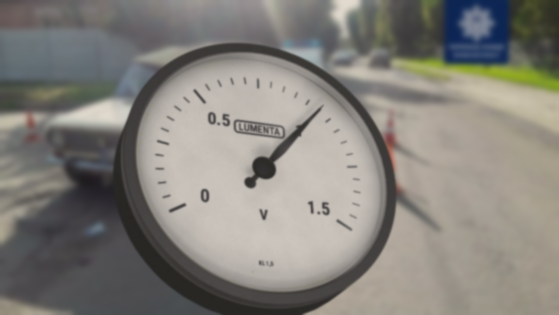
1V
